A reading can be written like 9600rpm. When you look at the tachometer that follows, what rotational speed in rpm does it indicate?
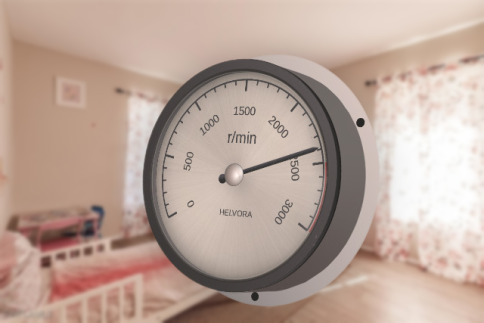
2400rpm
